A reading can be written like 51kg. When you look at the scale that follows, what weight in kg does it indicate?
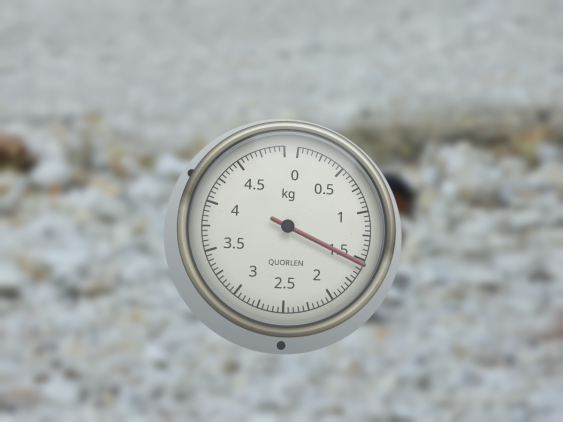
1.55kg
